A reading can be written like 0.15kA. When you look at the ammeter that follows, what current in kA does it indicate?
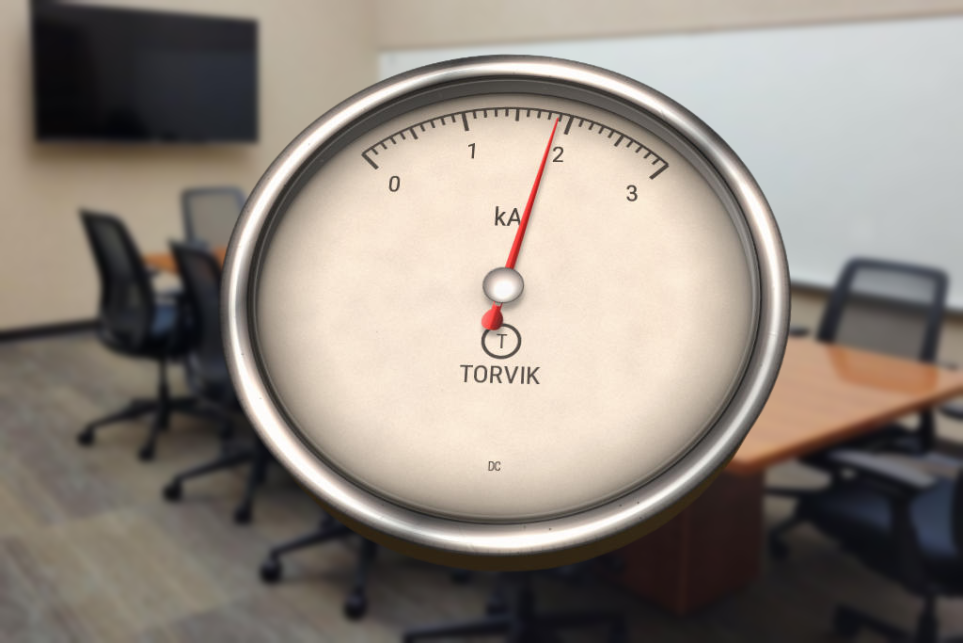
1.9kA
